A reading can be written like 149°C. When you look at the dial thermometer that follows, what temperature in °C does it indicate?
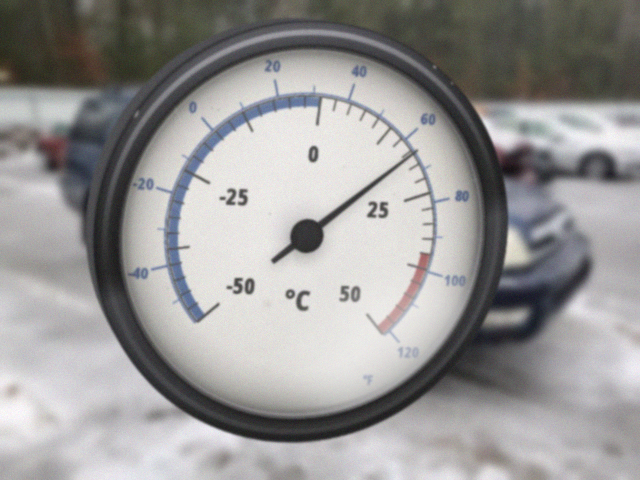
17.5°C
